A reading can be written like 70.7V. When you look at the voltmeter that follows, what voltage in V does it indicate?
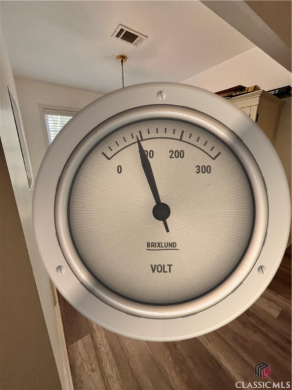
90V
